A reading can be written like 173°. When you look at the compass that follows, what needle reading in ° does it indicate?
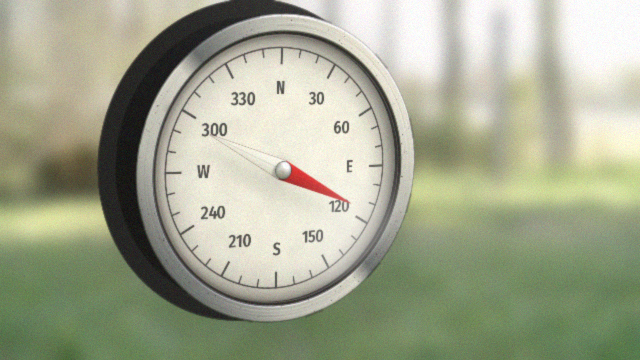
115°
